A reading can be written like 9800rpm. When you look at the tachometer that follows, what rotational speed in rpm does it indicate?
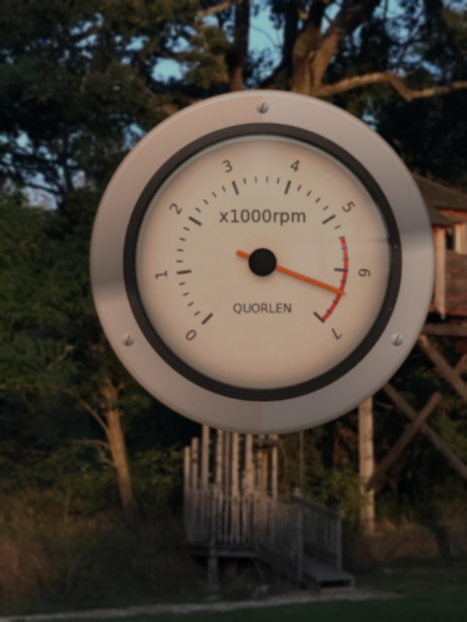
6400rpm
